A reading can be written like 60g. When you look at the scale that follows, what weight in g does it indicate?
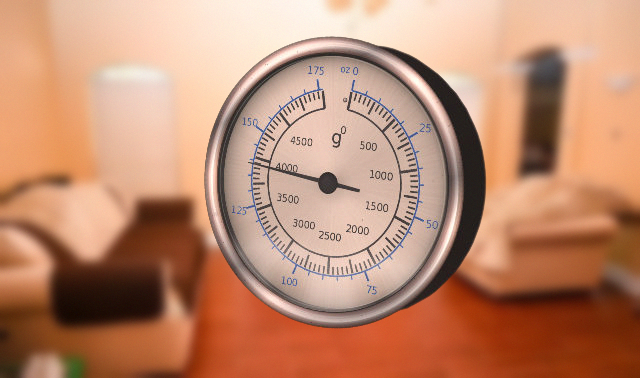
3950g
